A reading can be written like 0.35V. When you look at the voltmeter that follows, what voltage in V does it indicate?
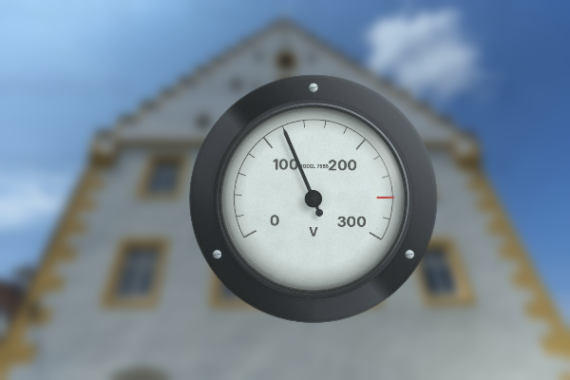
120V
